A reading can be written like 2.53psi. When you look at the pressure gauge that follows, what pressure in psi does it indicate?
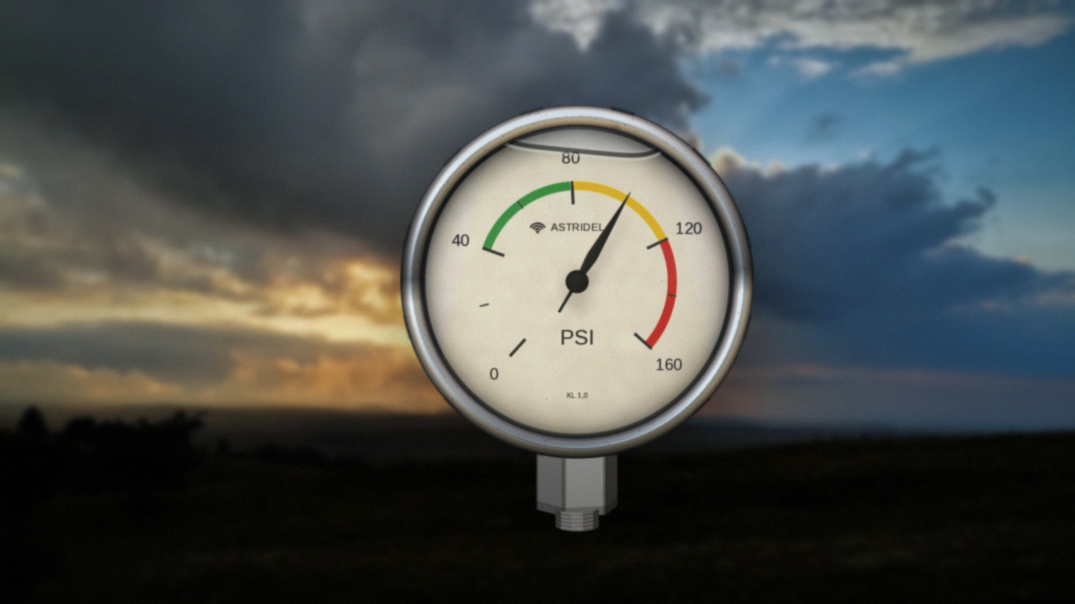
100psi
